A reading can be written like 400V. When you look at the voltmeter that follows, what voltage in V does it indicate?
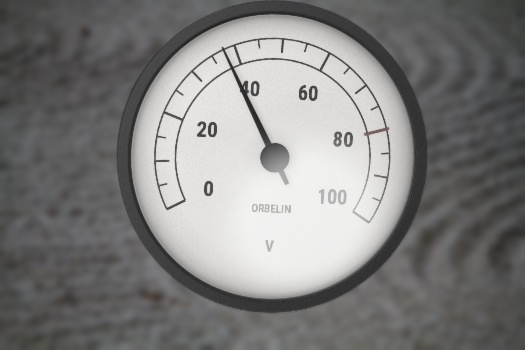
37.5V
